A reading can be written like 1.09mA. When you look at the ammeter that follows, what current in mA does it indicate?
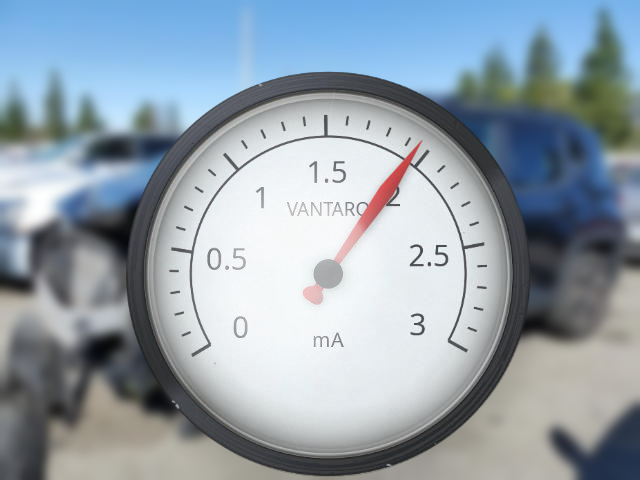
1.95mA
